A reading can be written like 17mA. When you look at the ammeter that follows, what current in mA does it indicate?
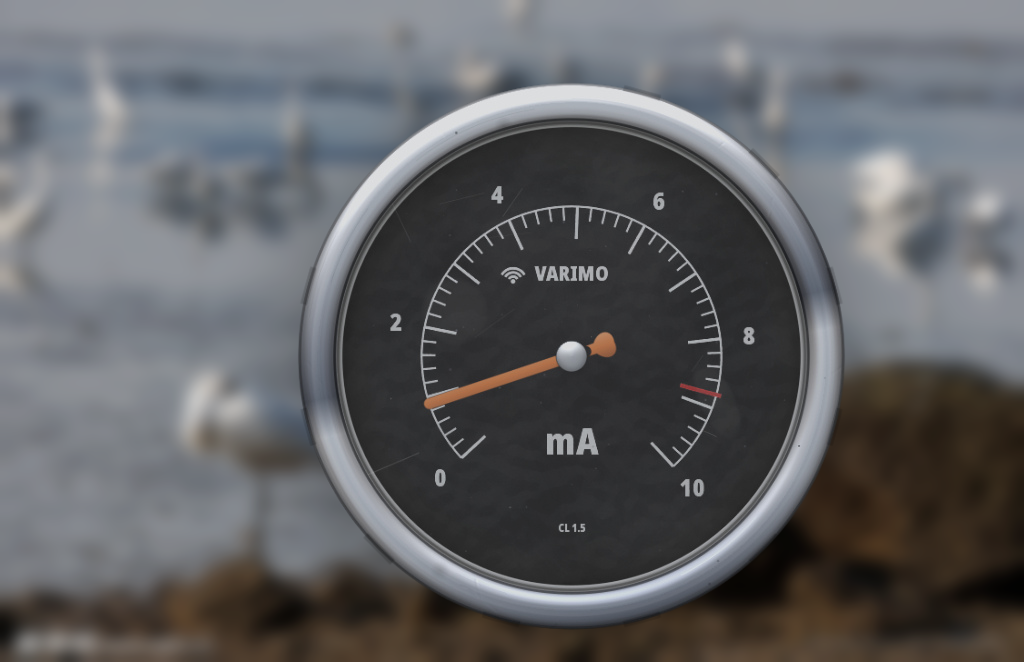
0.9mA
